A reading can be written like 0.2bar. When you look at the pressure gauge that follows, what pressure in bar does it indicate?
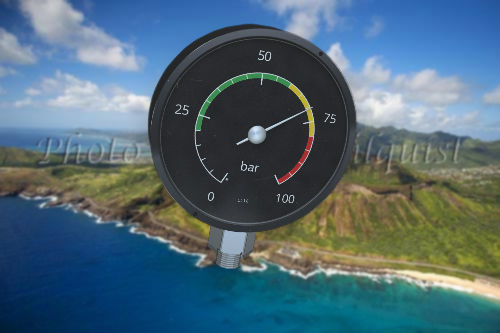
70bar
